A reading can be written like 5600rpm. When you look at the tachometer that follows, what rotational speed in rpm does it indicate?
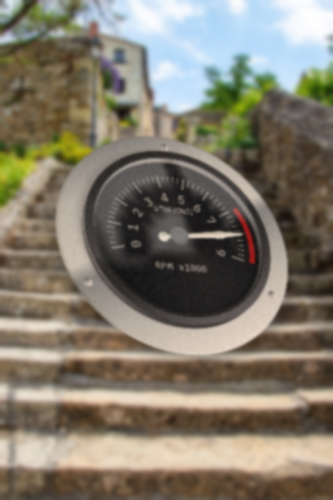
8000rpm
